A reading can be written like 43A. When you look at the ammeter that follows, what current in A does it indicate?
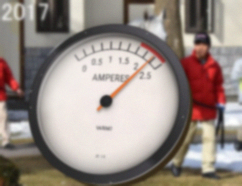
2.25A
